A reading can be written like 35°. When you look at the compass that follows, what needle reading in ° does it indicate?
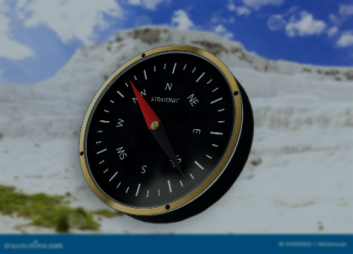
315°
